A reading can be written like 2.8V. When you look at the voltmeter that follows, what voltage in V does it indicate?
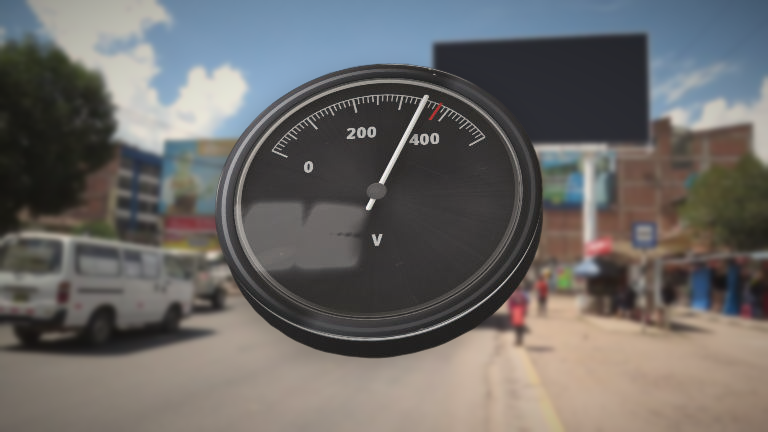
350V
